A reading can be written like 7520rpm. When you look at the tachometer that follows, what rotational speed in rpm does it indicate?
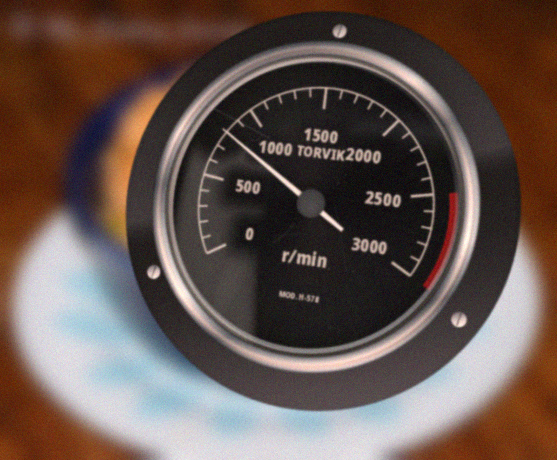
800rpm
